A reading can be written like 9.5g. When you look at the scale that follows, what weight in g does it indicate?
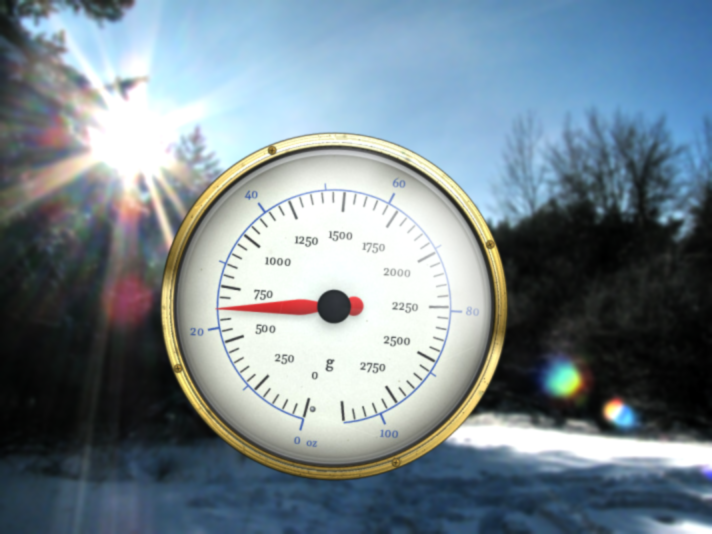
650g
